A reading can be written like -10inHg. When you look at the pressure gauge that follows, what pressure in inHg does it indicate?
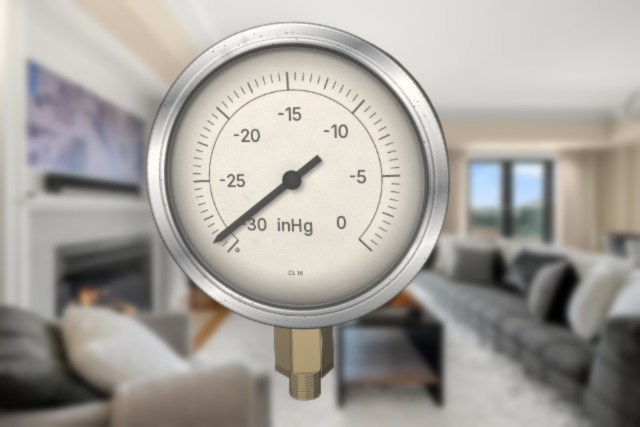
-29inHg
